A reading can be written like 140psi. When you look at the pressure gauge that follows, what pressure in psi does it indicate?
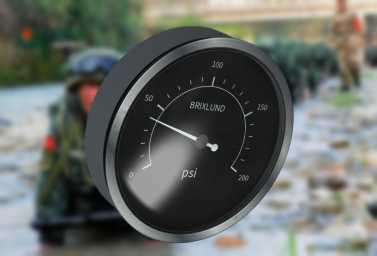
40psi
